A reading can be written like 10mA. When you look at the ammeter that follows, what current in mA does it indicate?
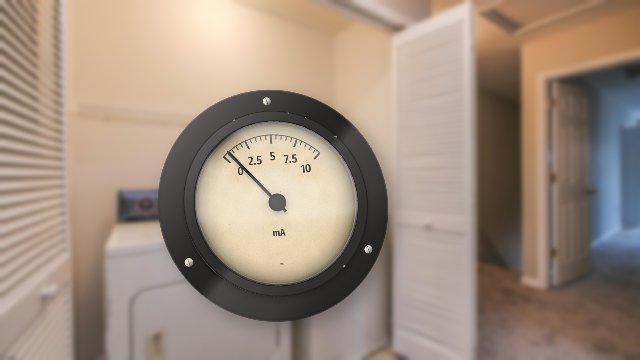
0.5mA
